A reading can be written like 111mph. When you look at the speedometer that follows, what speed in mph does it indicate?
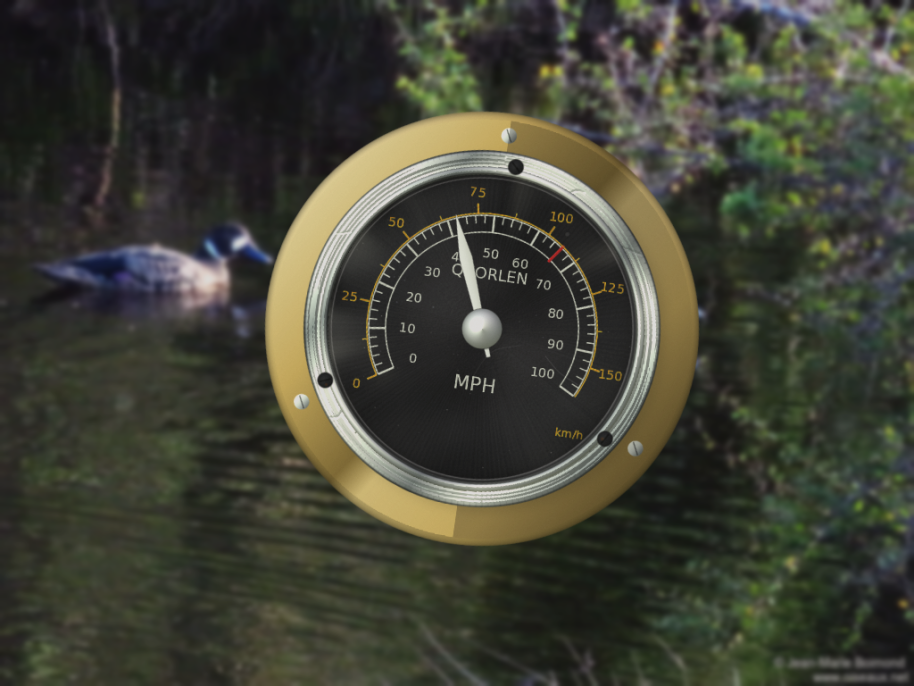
42mph
